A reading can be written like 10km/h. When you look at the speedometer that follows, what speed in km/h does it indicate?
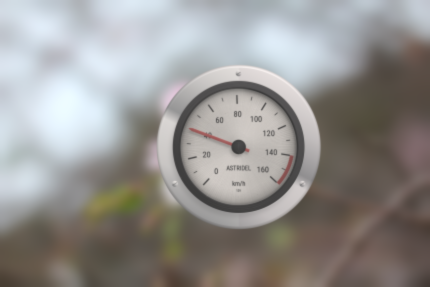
40km/h
